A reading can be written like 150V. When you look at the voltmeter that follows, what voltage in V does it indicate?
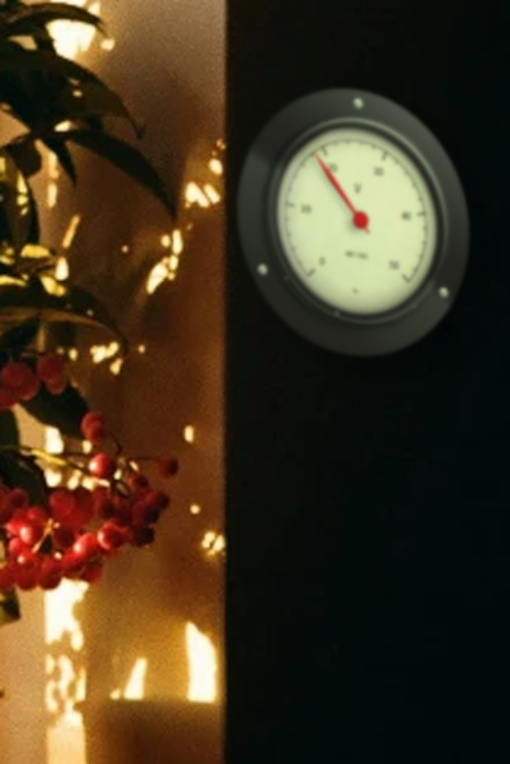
18V
